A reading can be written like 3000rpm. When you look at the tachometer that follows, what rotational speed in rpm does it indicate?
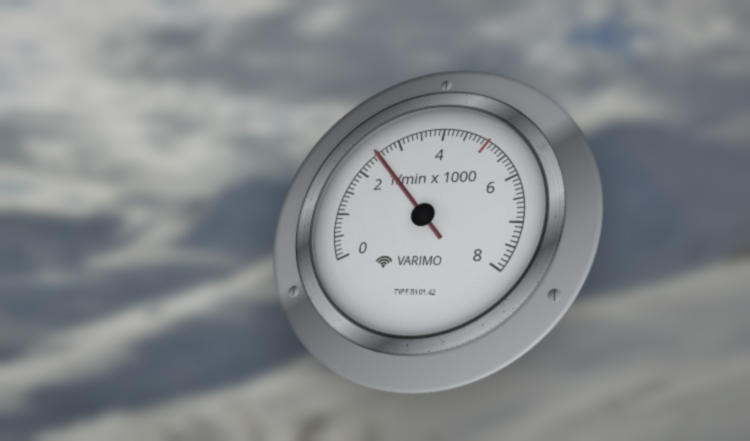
2500rpm
